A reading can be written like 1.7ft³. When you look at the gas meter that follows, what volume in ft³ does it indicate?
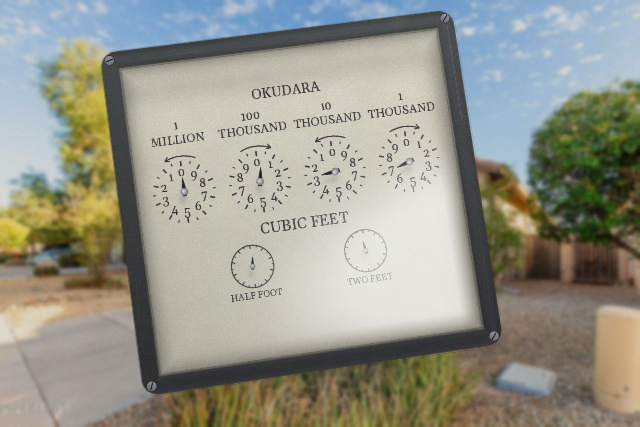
2700ft³
